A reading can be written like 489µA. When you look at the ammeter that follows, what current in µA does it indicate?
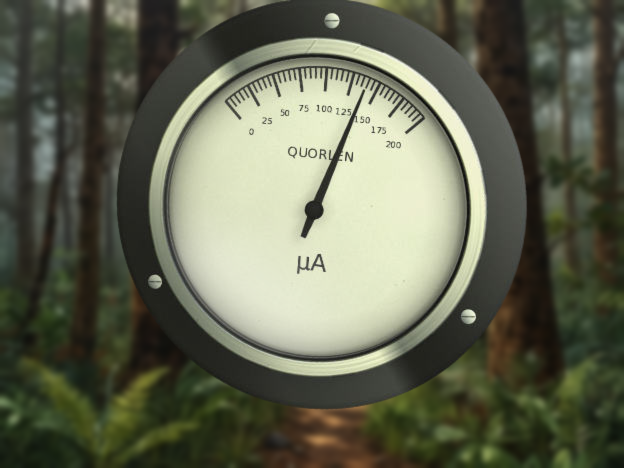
140µA
